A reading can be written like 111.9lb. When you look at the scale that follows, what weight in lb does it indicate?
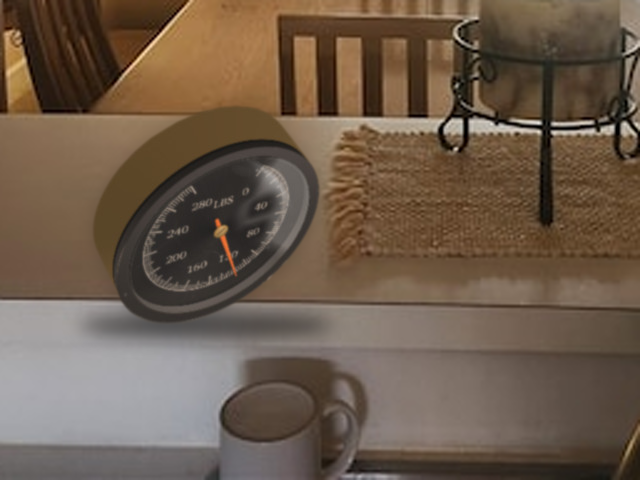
120lb
